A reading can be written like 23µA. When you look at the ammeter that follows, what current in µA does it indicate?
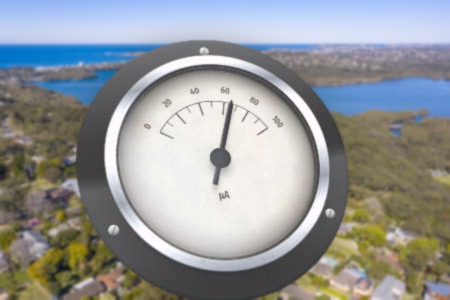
65µA
